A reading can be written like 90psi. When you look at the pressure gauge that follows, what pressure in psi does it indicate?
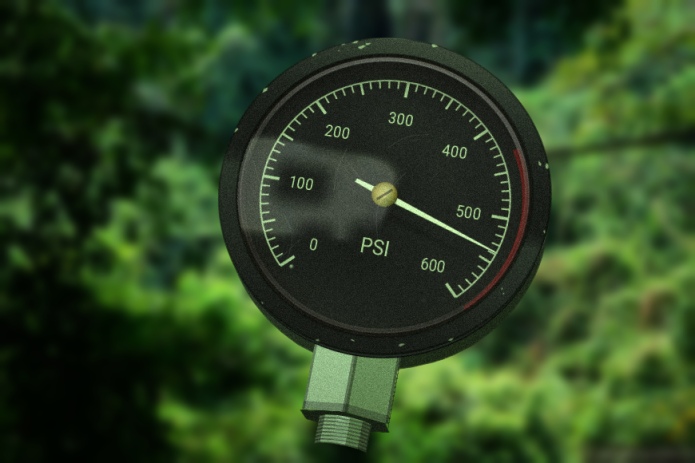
540psi
